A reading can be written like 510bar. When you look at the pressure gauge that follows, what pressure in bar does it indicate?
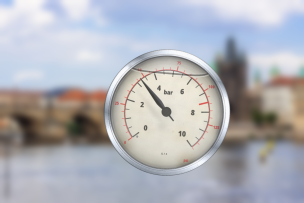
3.25bar
